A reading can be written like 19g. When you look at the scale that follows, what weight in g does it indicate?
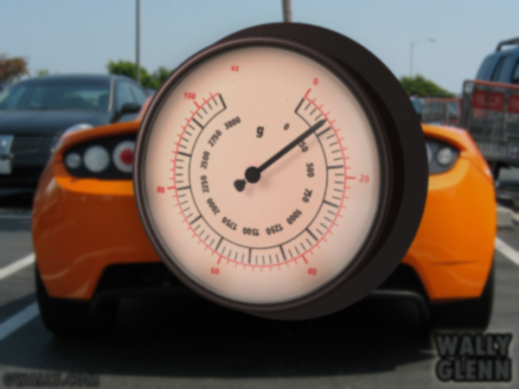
200g
